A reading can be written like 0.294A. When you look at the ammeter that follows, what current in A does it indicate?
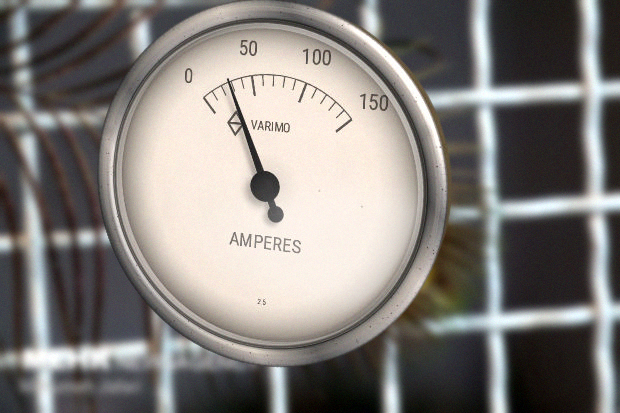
30A
